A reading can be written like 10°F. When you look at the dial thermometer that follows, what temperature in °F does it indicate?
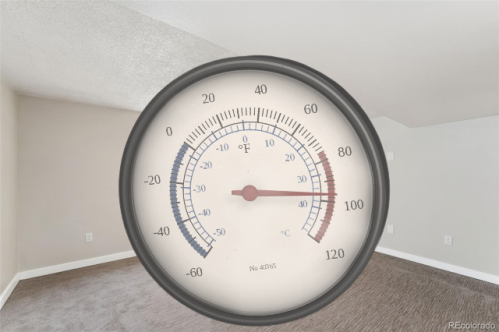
96°F
